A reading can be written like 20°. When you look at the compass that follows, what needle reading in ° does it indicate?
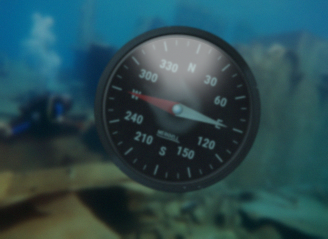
270°
